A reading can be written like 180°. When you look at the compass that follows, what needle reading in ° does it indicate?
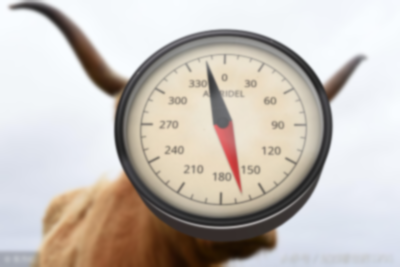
165°
